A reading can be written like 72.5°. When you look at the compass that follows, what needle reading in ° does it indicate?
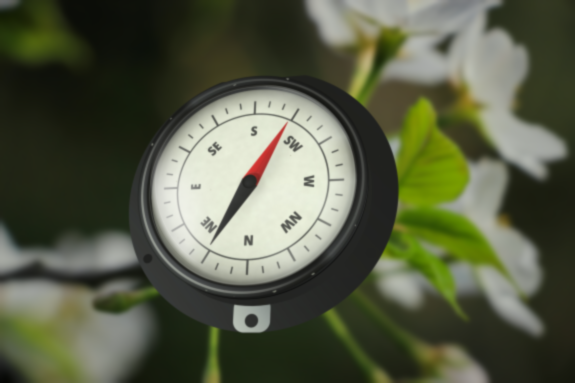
210°
